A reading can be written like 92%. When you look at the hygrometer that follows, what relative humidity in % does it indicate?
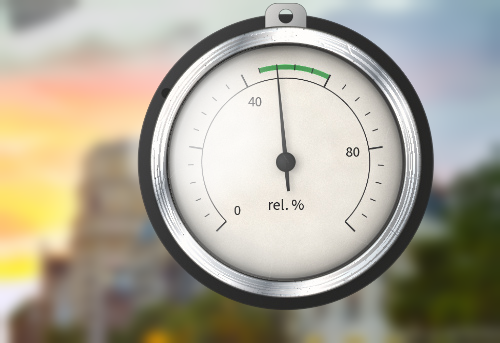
48%
